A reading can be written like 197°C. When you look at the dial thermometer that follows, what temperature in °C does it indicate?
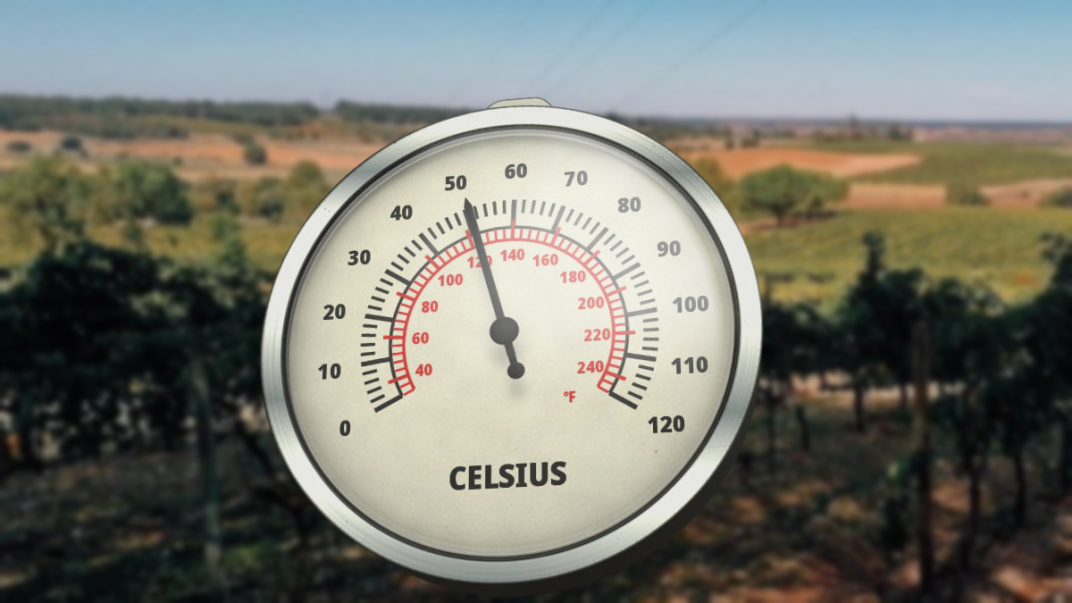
51°C
